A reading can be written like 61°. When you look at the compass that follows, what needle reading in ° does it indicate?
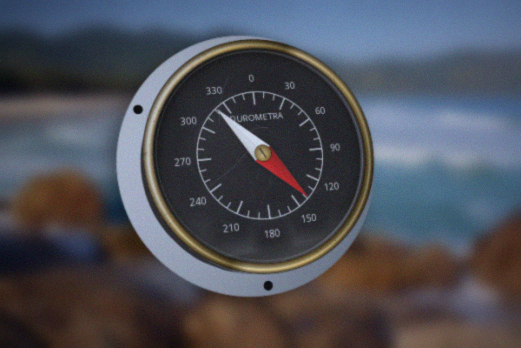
140°
